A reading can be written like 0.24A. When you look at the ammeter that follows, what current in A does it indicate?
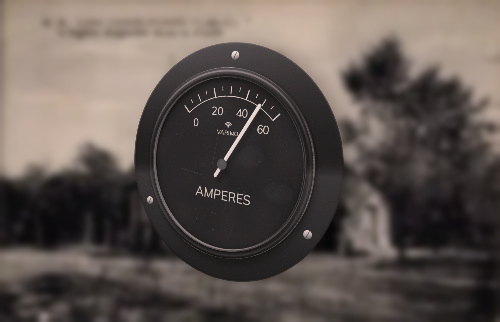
50A
